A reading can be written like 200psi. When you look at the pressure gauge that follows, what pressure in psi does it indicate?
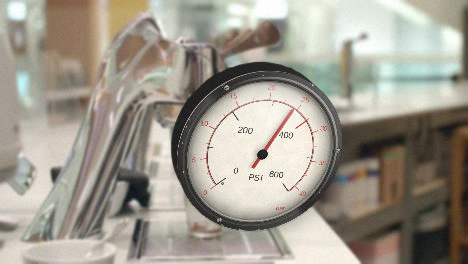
350psi
